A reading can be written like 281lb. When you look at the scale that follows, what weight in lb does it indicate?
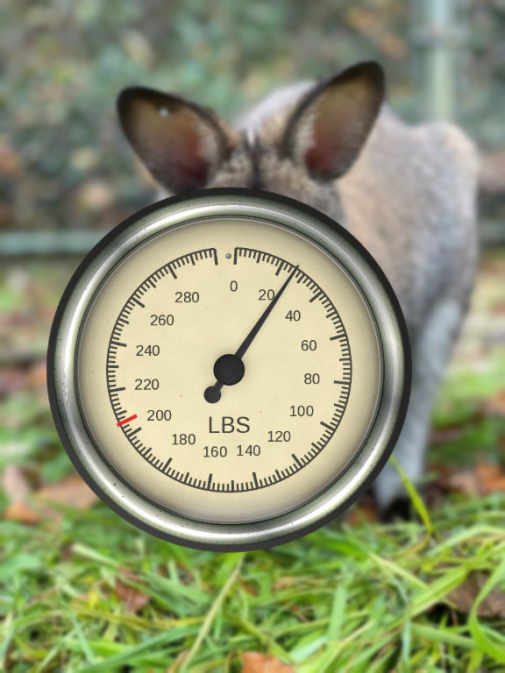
26lb
